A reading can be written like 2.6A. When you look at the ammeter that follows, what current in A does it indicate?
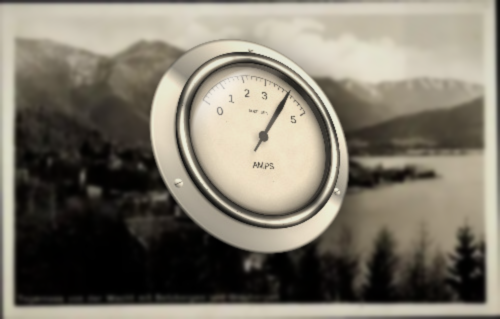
4A
